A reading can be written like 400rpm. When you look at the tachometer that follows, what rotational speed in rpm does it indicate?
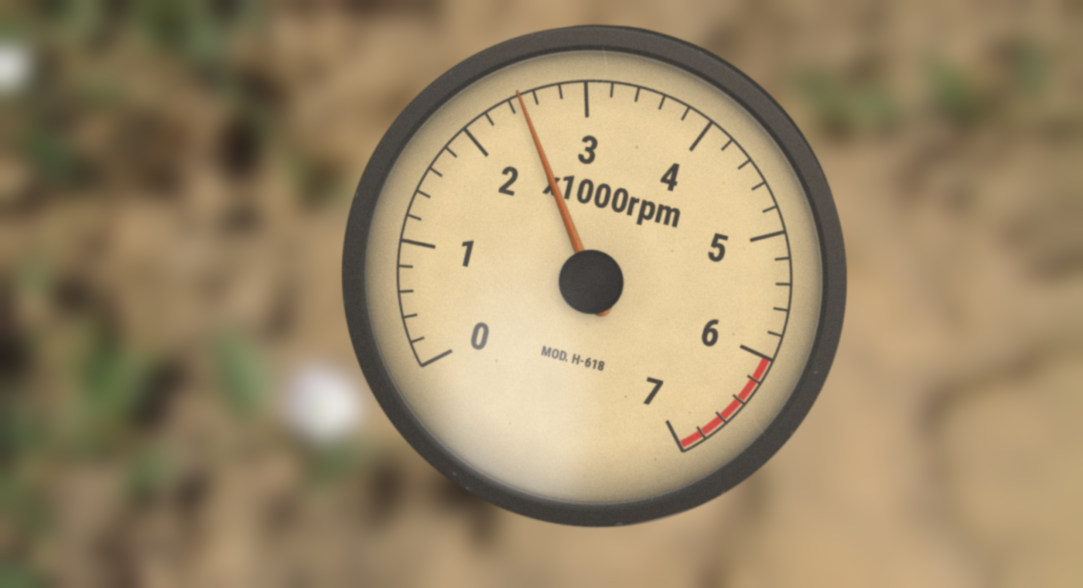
2500rpm
